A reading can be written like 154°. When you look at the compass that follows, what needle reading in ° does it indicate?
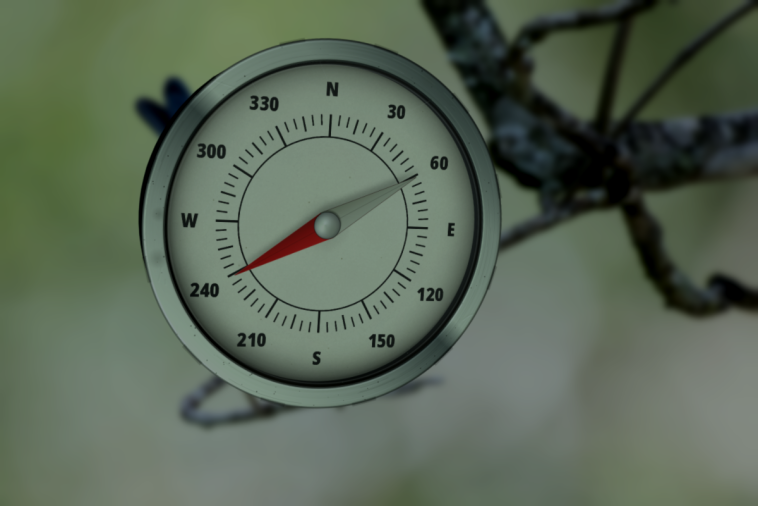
240°
